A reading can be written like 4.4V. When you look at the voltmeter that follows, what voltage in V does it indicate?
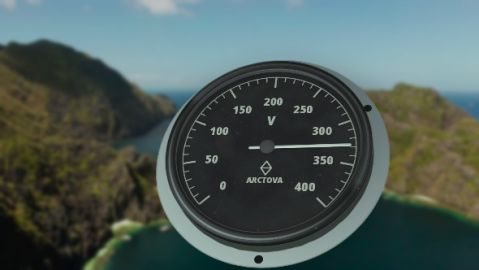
330V
